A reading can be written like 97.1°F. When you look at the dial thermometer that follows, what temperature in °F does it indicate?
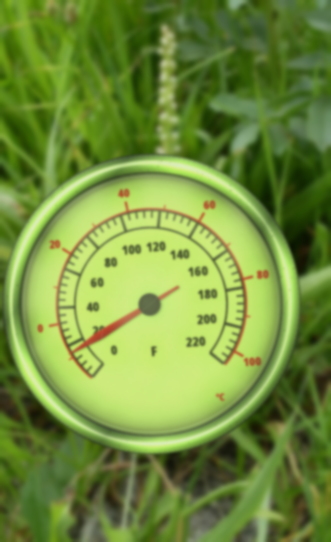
16°F
